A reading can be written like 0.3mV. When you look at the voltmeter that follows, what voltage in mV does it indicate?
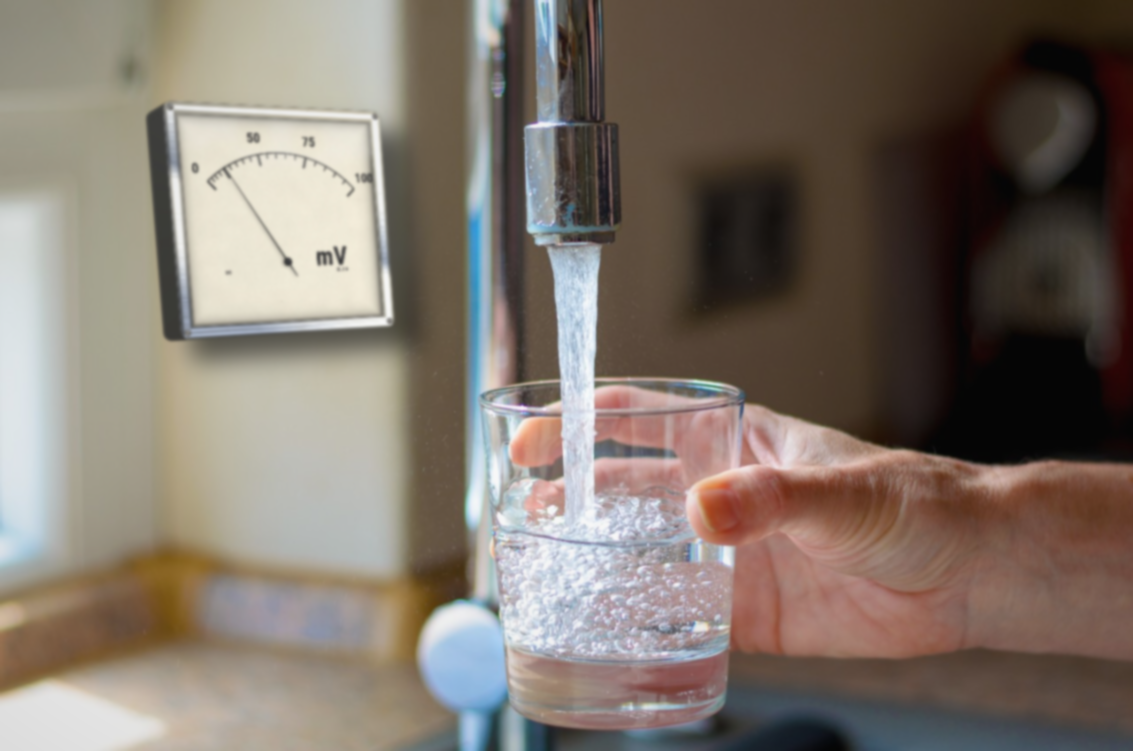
25mV
